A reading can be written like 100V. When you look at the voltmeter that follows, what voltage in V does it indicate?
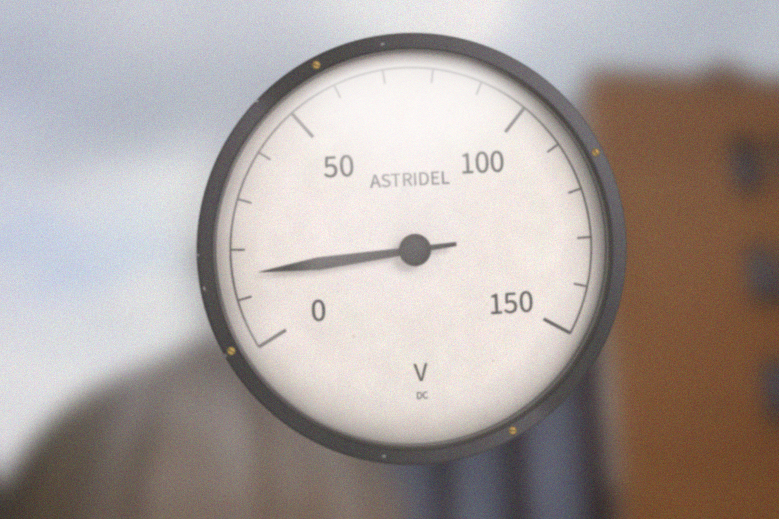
15V
